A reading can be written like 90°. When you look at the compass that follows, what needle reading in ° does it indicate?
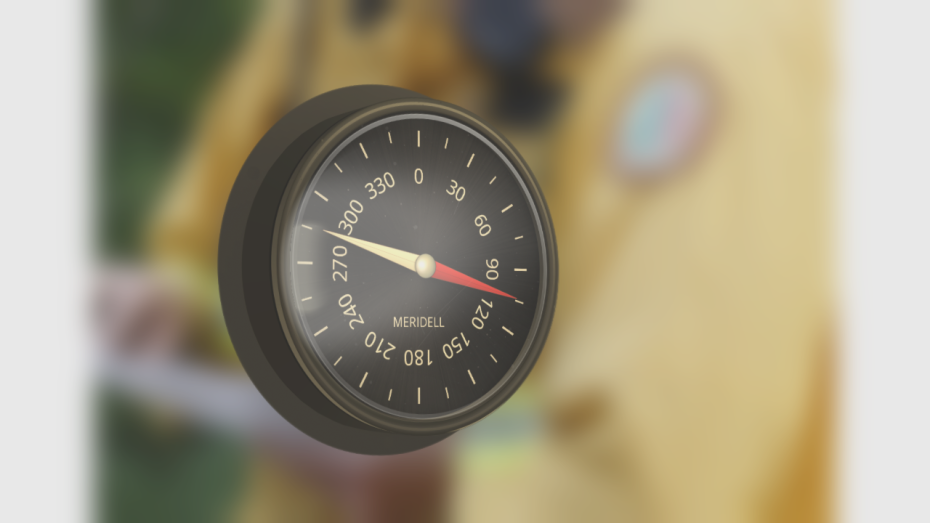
105°
